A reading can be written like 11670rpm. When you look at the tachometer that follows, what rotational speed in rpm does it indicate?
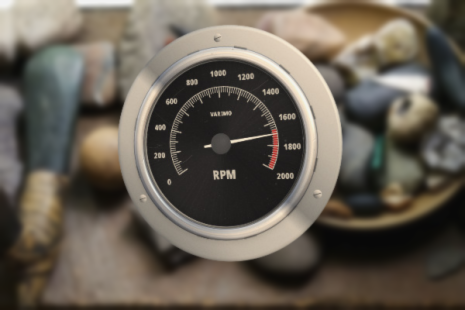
1700rpm
